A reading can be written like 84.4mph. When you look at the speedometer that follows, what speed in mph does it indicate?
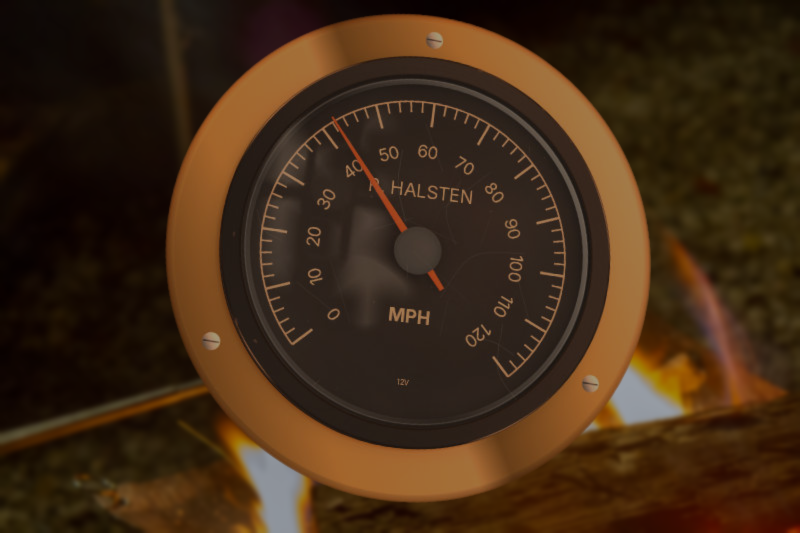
42mph
